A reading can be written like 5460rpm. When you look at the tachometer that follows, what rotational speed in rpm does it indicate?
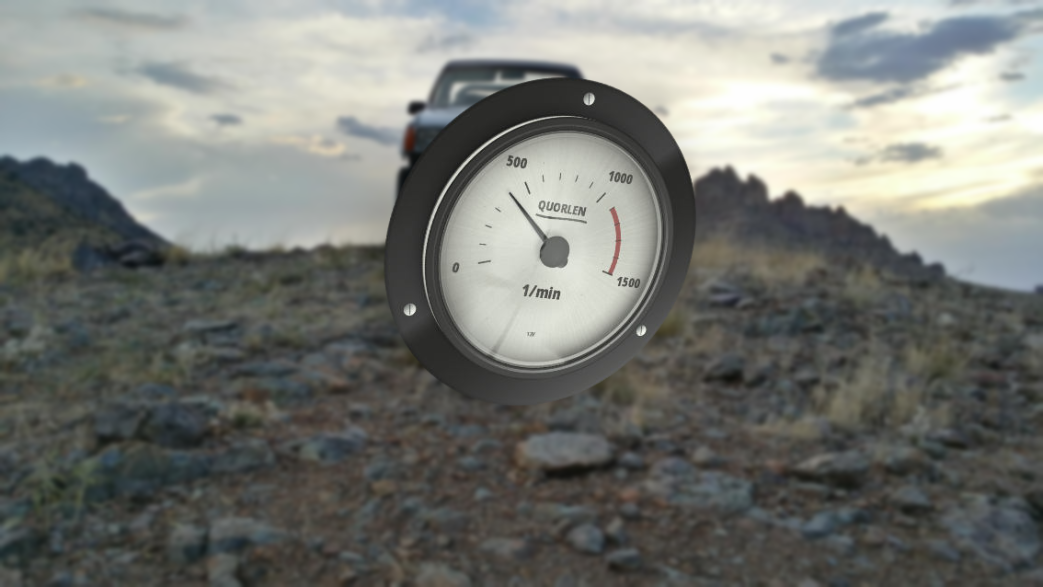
400rpm
